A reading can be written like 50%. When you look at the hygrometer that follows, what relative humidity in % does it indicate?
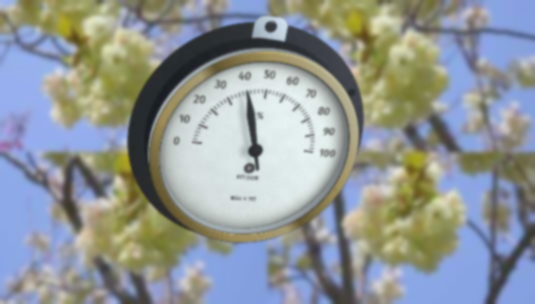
40%
